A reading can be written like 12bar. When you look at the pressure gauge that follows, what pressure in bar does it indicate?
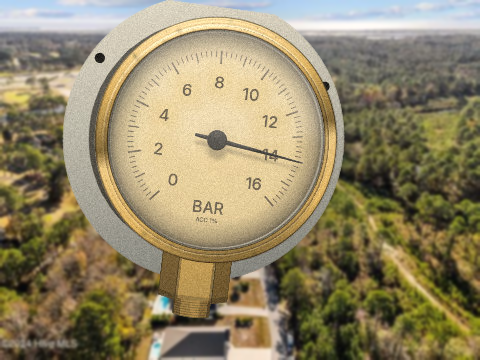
14bar
